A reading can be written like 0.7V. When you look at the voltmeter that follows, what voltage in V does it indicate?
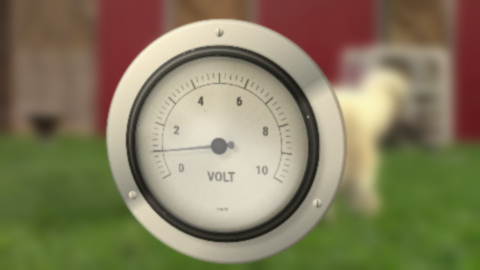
1V
